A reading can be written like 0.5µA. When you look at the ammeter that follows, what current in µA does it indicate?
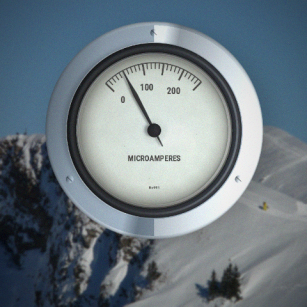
50µA
